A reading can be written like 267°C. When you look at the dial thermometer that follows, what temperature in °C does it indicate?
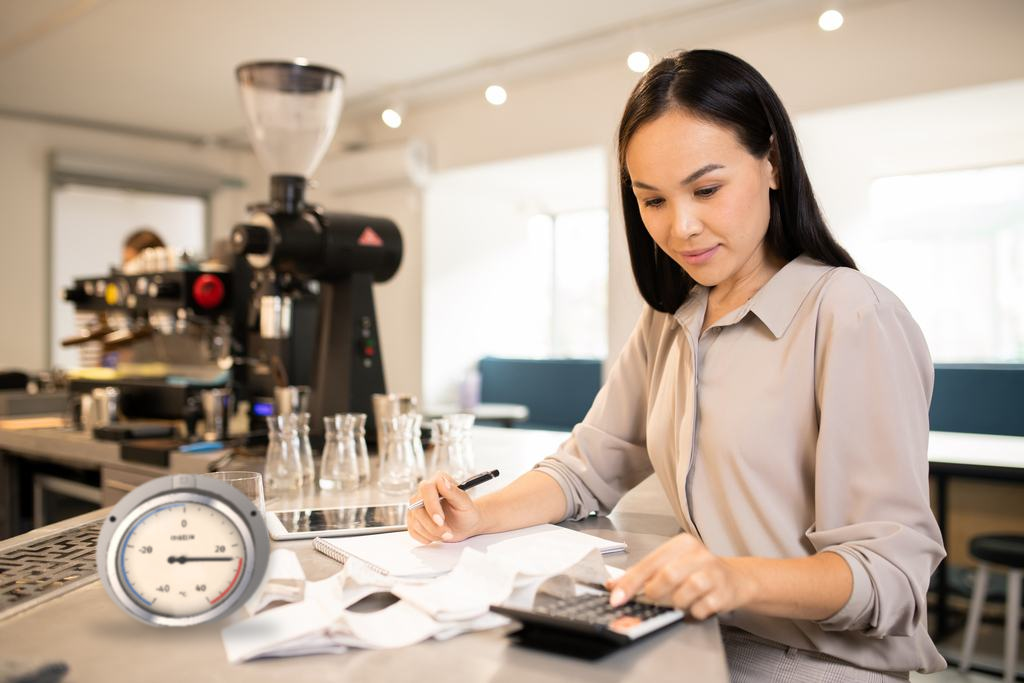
24°C
